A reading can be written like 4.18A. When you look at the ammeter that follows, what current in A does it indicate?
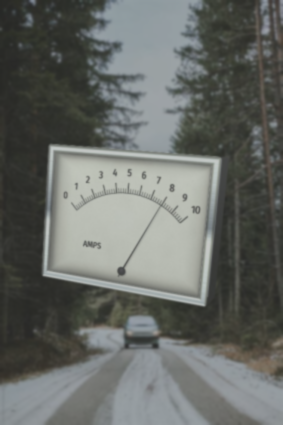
8A
